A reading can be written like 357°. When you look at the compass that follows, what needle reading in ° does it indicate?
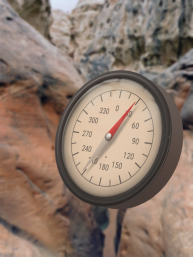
30°
